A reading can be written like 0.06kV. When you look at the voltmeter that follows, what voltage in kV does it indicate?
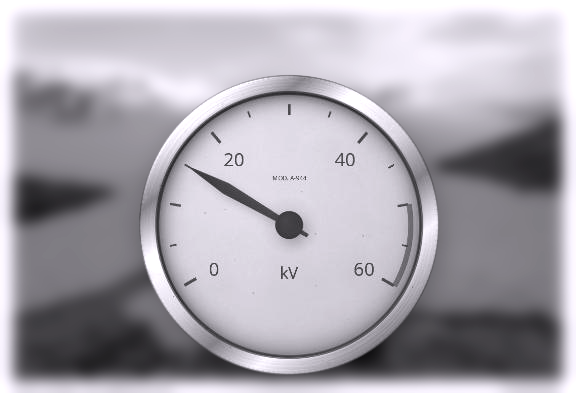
15kV
